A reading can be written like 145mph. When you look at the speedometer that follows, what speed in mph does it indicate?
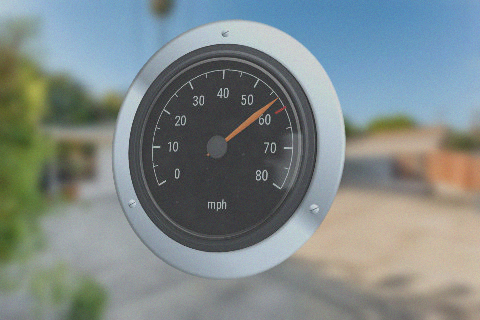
57.5mph
